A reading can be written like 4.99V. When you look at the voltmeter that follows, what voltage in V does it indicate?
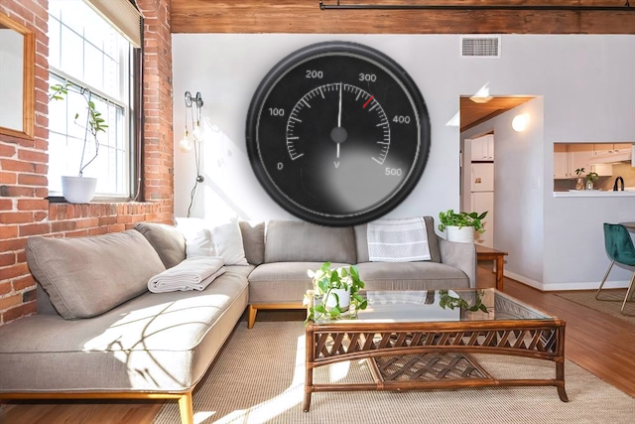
250V
